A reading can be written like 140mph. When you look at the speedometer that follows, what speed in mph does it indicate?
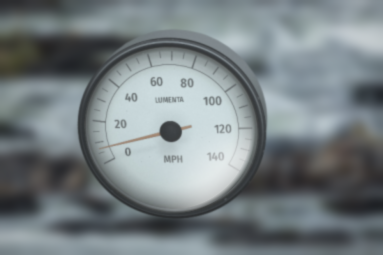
7.5mph
